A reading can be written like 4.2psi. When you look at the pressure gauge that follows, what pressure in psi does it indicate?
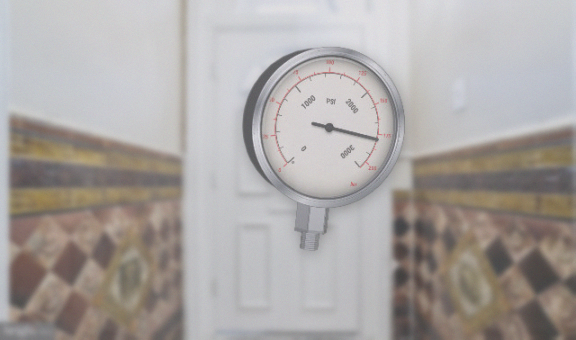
2600psi
